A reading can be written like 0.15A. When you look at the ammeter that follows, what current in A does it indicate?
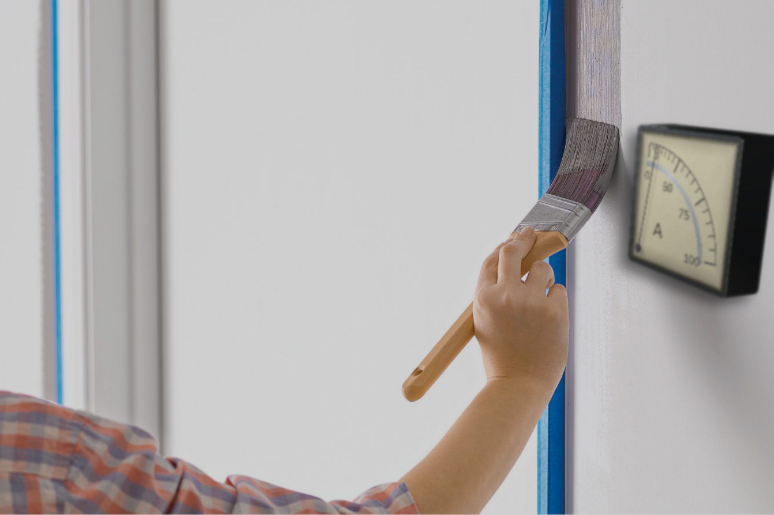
25A
